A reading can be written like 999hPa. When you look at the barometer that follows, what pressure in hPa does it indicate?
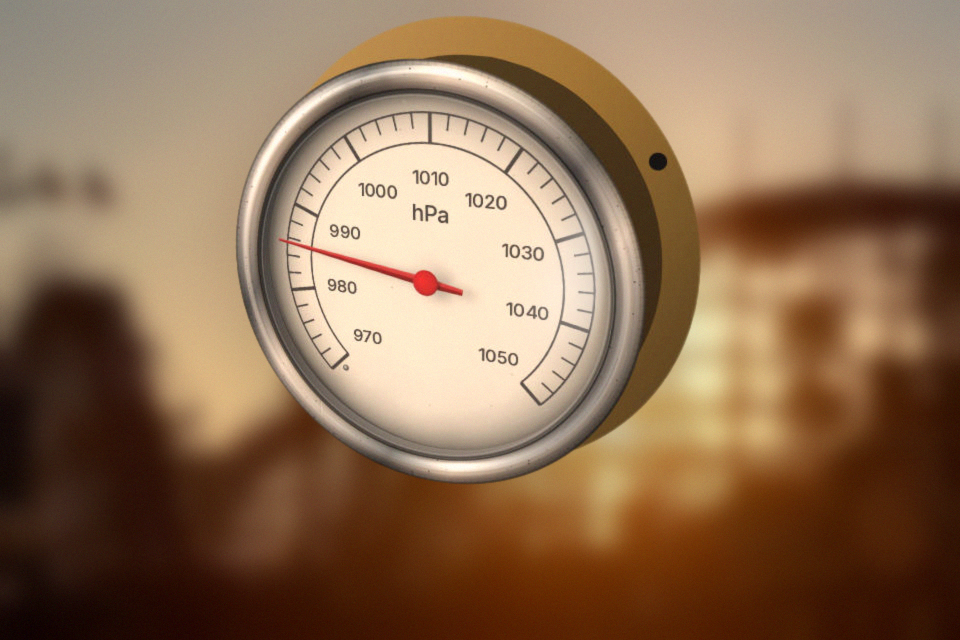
986hPa
